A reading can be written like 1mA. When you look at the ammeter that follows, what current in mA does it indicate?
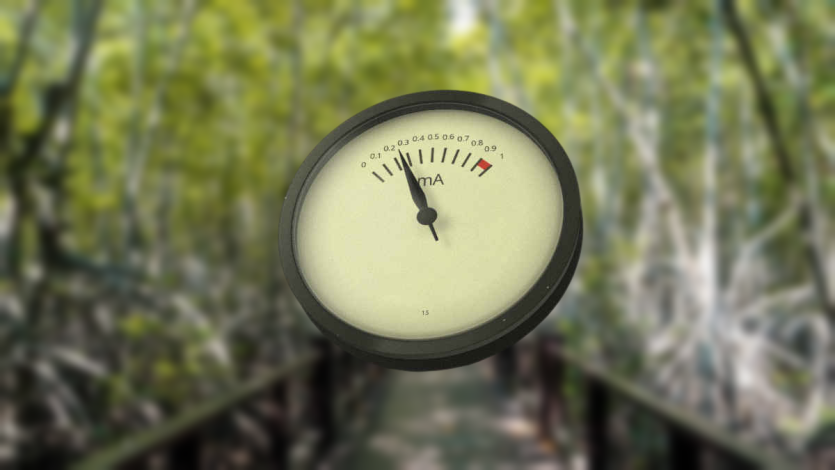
0.25mA
